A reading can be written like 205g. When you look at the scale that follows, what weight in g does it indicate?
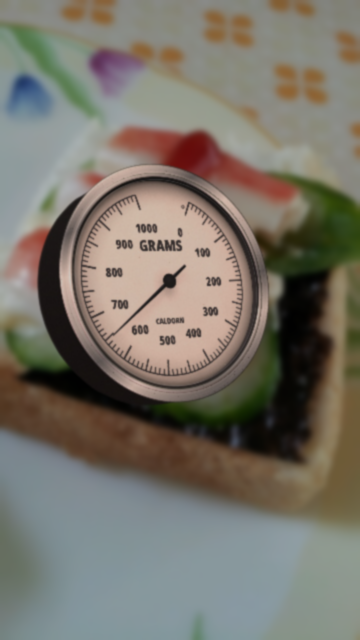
650g
